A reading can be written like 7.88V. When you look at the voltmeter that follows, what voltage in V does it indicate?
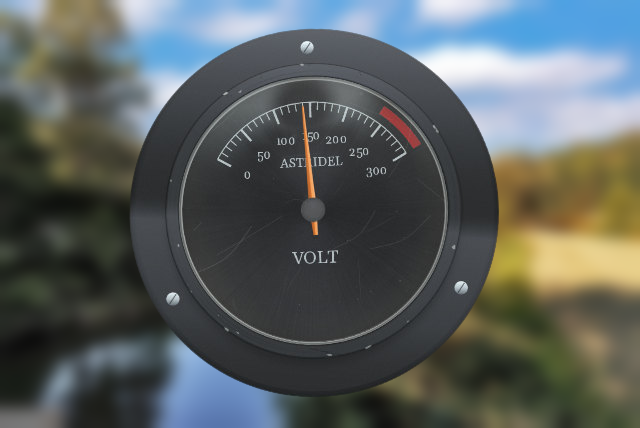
140V
